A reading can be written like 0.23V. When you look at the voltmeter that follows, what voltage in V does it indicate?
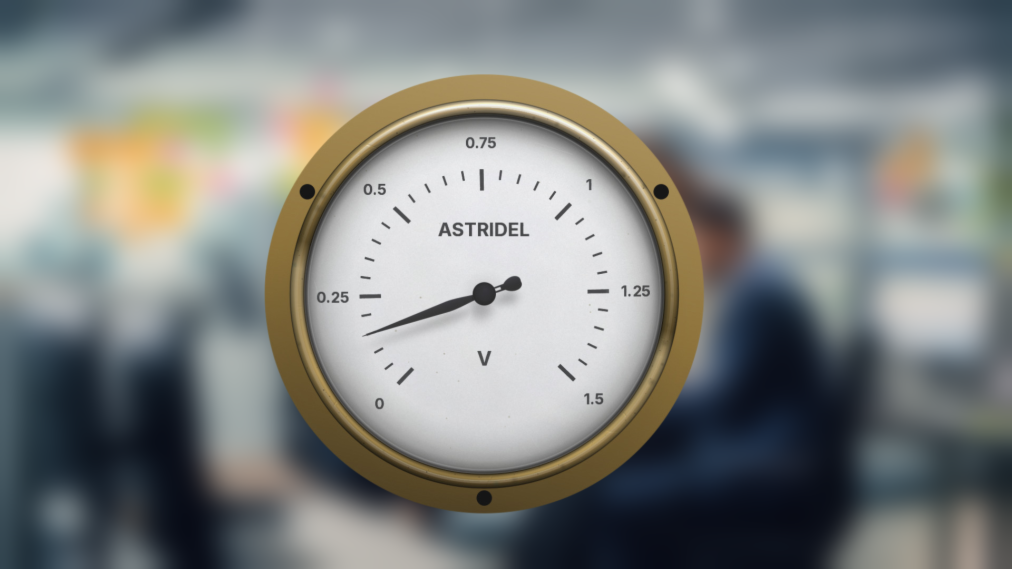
0.15V
